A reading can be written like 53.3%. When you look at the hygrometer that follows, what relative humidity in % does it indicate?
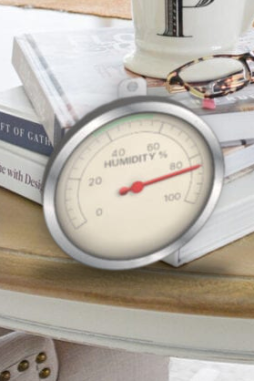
84%
